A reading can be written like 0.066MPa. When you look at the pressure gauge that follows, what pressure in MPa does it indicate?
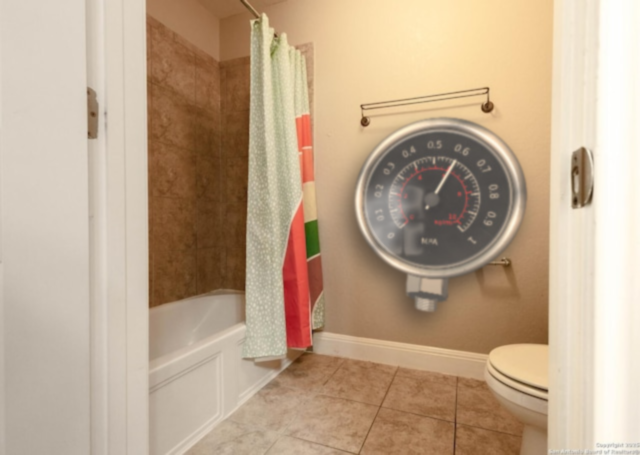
0.6MPa
